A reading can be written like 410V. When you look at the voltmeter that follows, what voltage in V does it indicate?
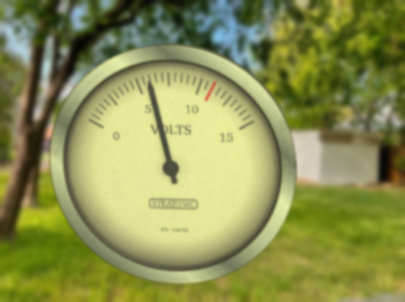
6V
